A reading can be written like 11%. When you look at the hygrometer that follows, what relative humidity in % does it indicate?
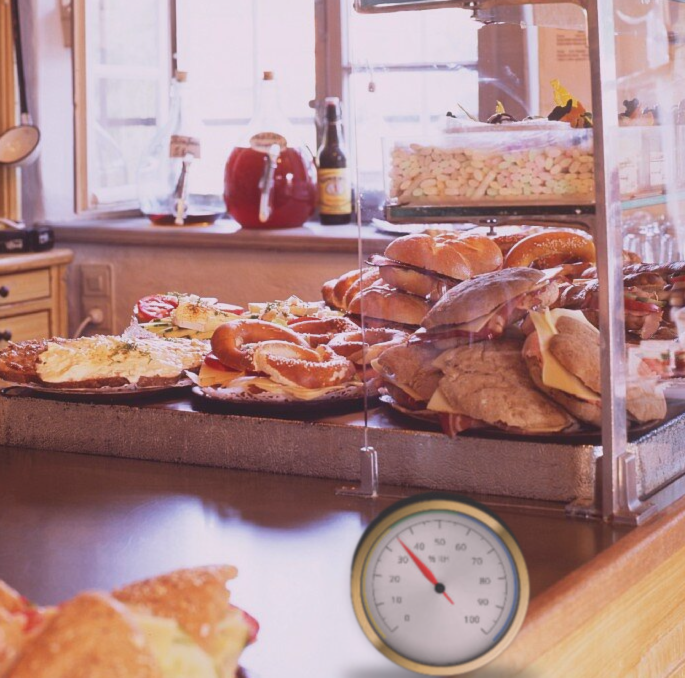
35%
